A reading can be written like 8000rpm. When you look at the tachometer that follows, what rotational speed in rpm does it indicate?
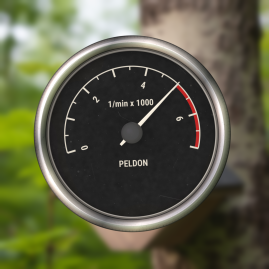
5000rpm
